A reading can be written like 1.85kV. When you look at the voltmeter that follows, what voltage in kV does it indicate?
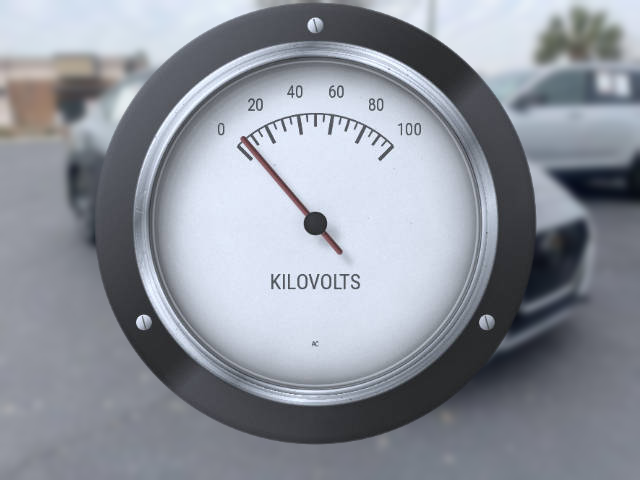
5kV
